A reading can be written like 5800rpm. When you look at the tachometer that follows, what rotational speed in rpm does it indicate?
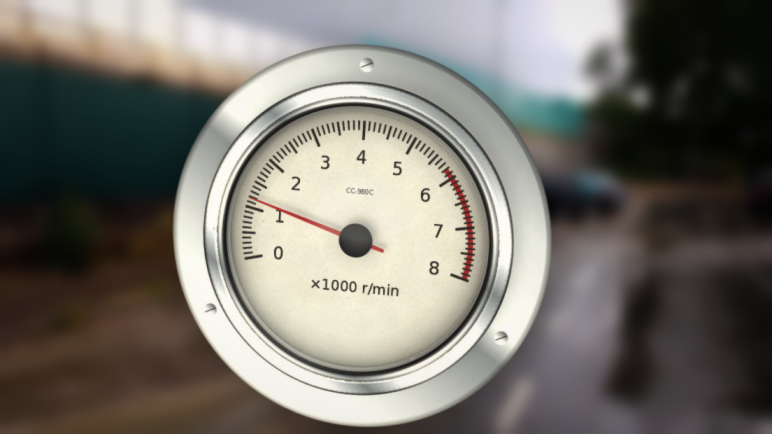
1200rpm
